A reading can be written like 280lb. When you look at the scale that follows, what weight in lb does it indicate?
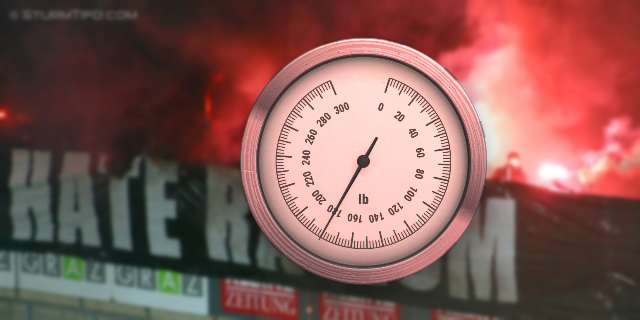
180lb
